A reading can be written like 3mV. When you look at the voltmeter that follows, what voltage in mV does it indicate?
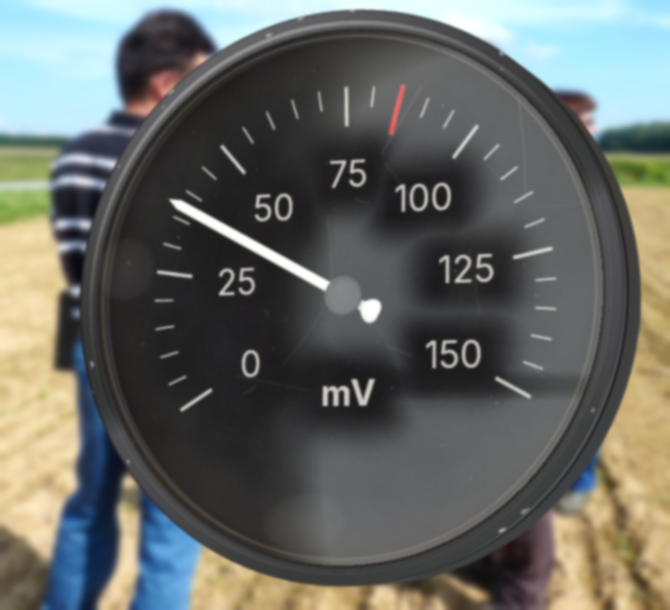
37.5mV
